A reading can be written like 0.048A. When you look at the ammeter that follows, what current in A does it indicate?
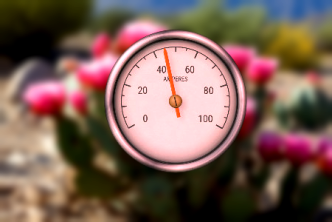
45A
